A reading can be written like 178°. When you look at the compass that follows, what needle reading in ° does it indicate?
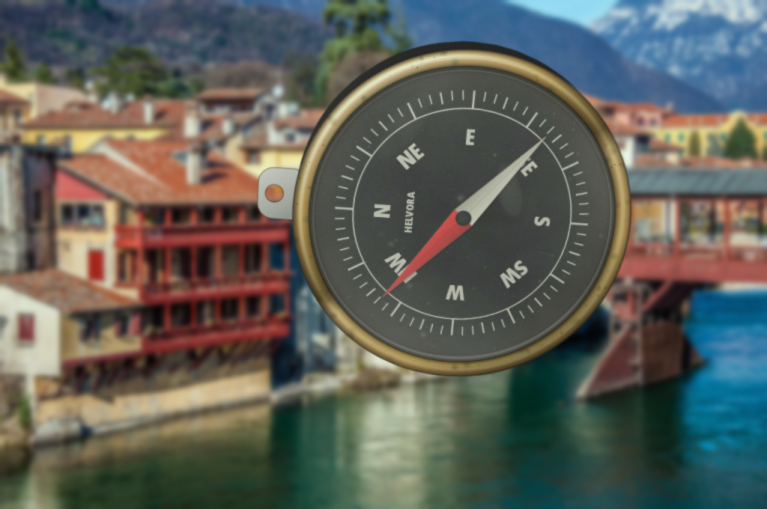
310°
